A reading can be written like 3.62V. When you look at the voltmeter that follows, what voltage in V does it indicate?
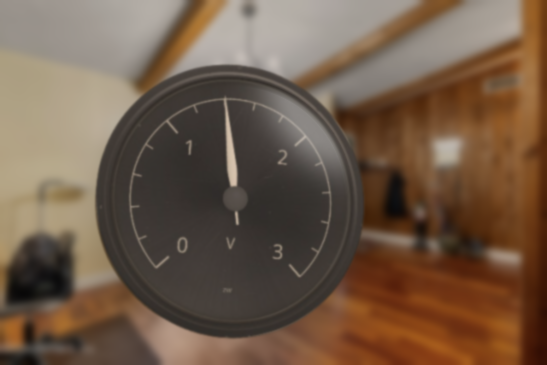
1.4V
